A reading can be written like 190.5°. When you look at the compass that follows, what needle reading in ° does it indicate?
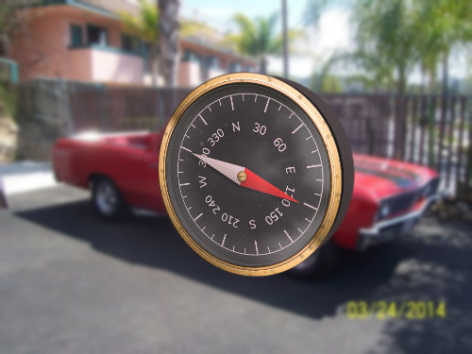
120°
